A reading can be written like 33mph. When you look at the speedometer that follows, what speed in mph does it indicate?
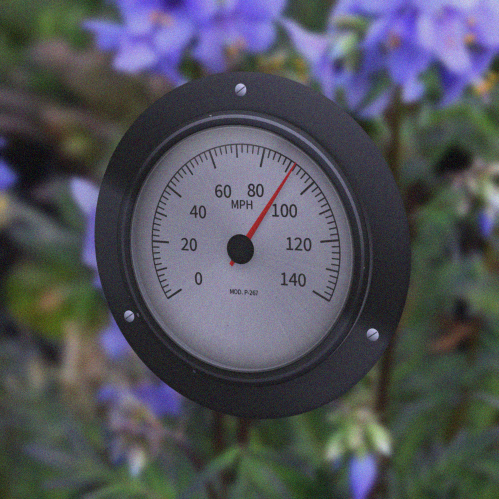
92mph
